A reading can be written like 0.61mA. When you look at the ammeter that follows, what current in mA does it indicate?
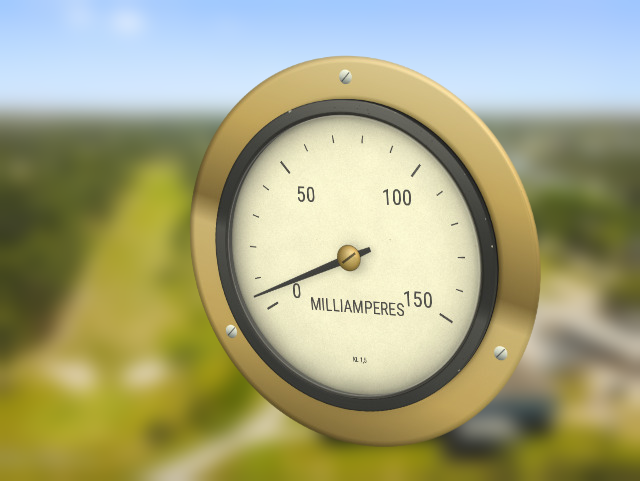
5mA
